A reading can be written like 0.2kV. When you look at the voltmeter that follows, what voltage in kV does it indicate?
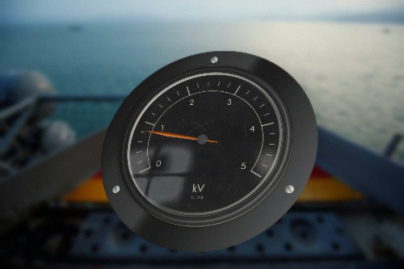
0.8kV
